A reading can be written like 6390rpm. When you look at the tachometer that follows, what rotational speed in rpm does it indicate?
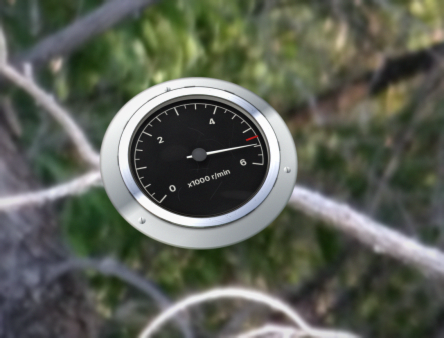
5500rpm
